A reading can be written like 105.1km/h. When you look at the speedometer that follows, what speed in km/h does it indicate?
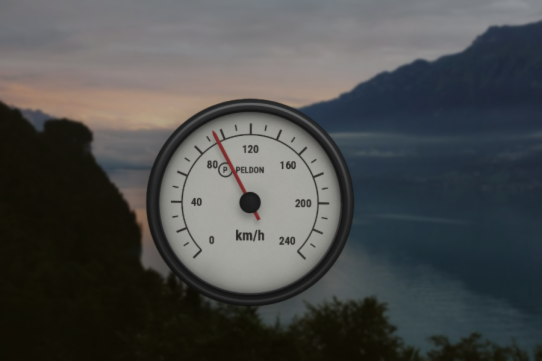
95km/h
